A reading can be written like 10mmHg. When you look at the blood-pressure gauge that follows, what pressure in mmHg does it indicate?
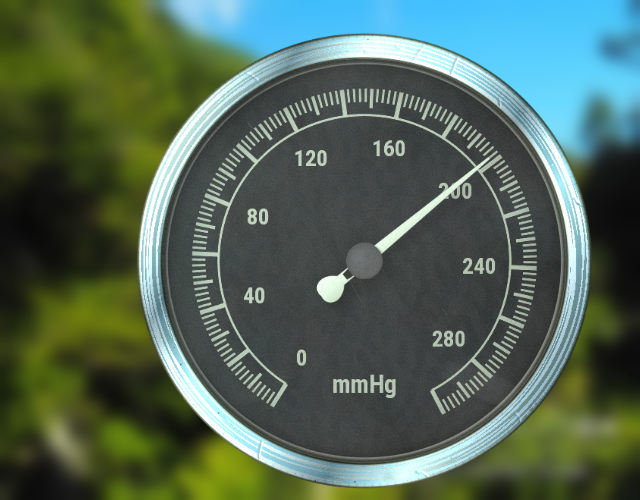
198mmHg
